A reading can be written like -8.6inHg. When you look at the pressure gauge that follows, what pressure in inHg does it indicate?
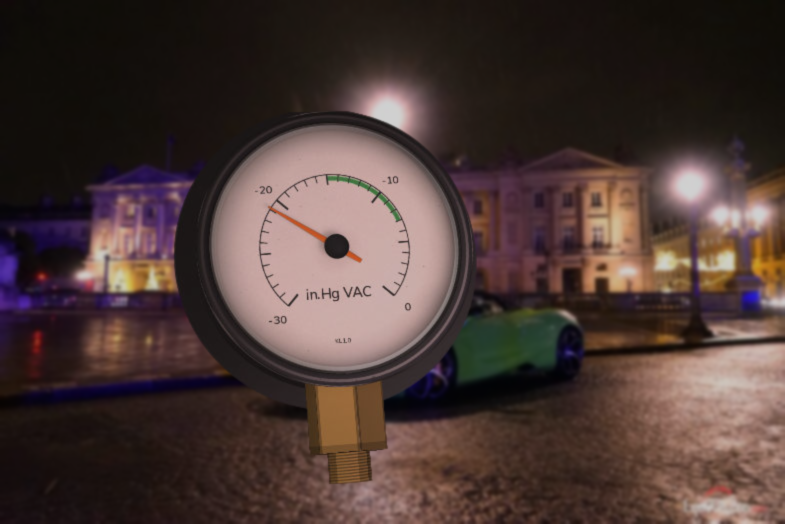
-21inHg
